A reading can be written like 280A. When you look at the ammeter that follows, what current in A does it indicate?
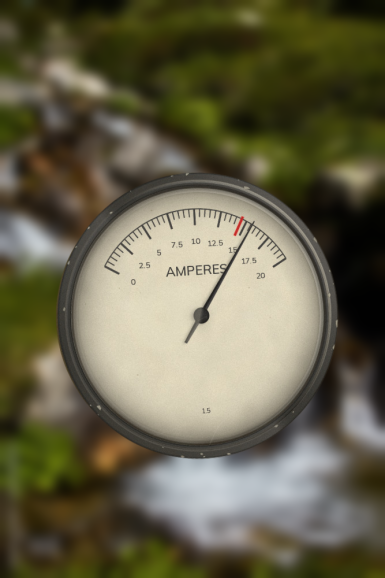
15.5A
